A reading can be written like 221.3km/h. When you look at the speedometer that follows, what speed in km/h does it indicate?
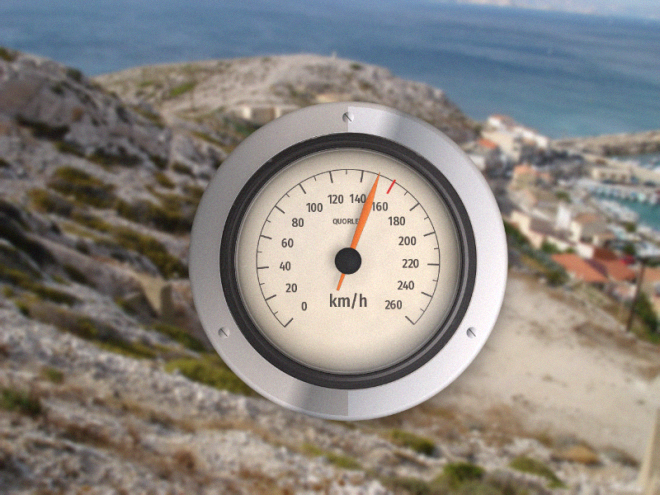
150km/h
